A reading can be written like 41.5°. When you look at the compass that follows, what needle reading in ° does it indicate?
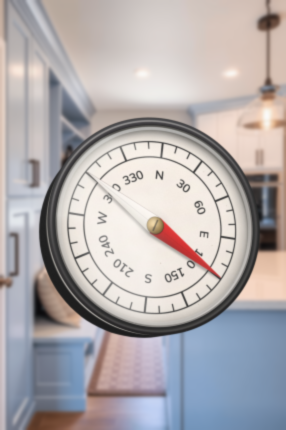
120°
